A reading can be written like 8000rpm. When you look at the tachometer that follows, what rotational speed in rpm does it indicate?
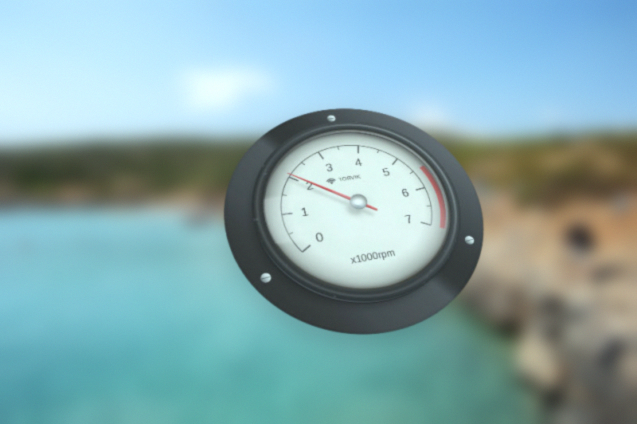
2000rpm
